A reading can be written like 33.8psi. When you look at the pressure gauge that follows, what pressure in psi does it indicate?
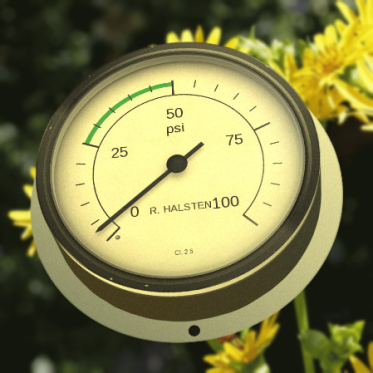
2.5psi
